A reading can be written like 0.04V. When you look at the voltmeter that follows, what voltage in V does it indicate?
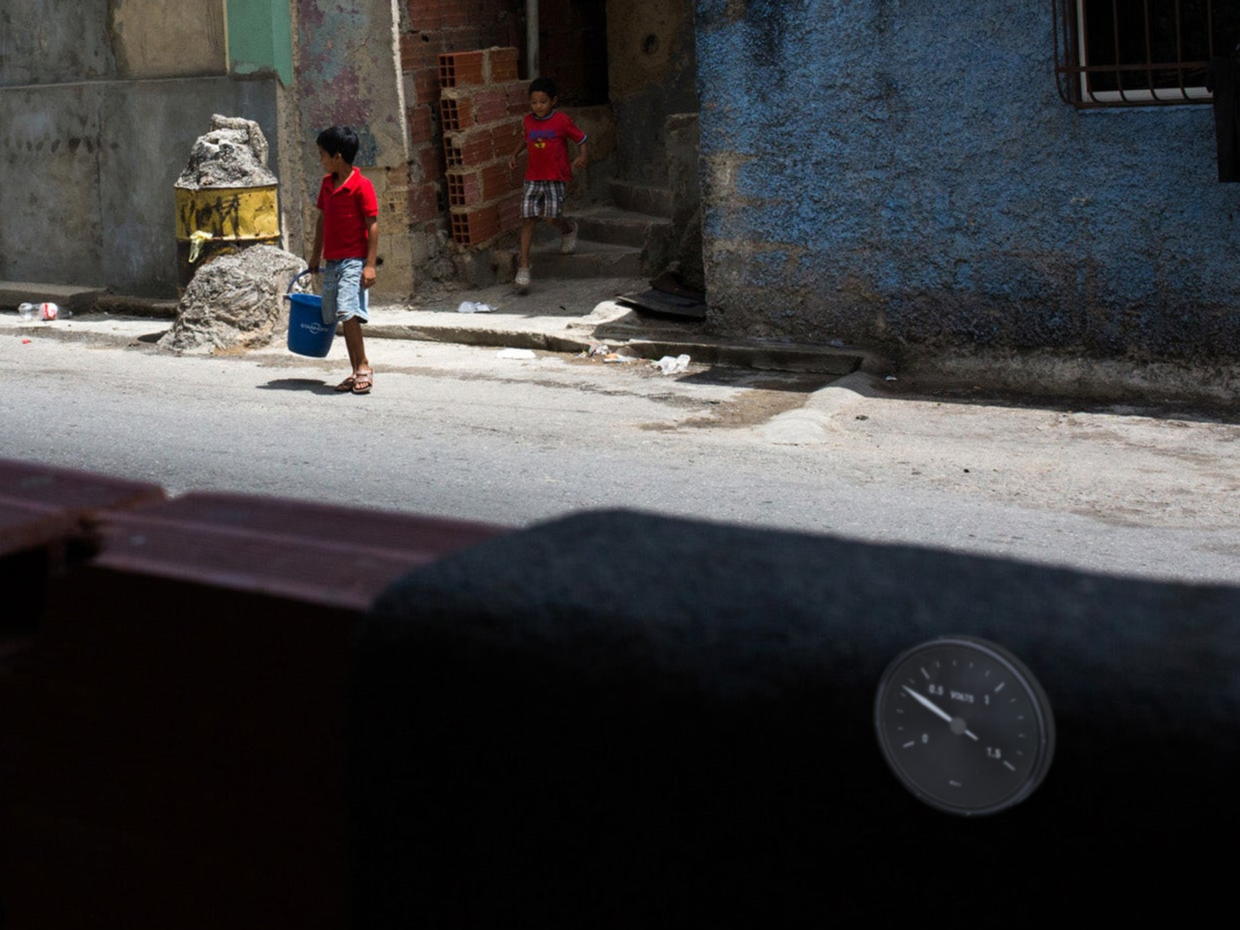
0.35V
